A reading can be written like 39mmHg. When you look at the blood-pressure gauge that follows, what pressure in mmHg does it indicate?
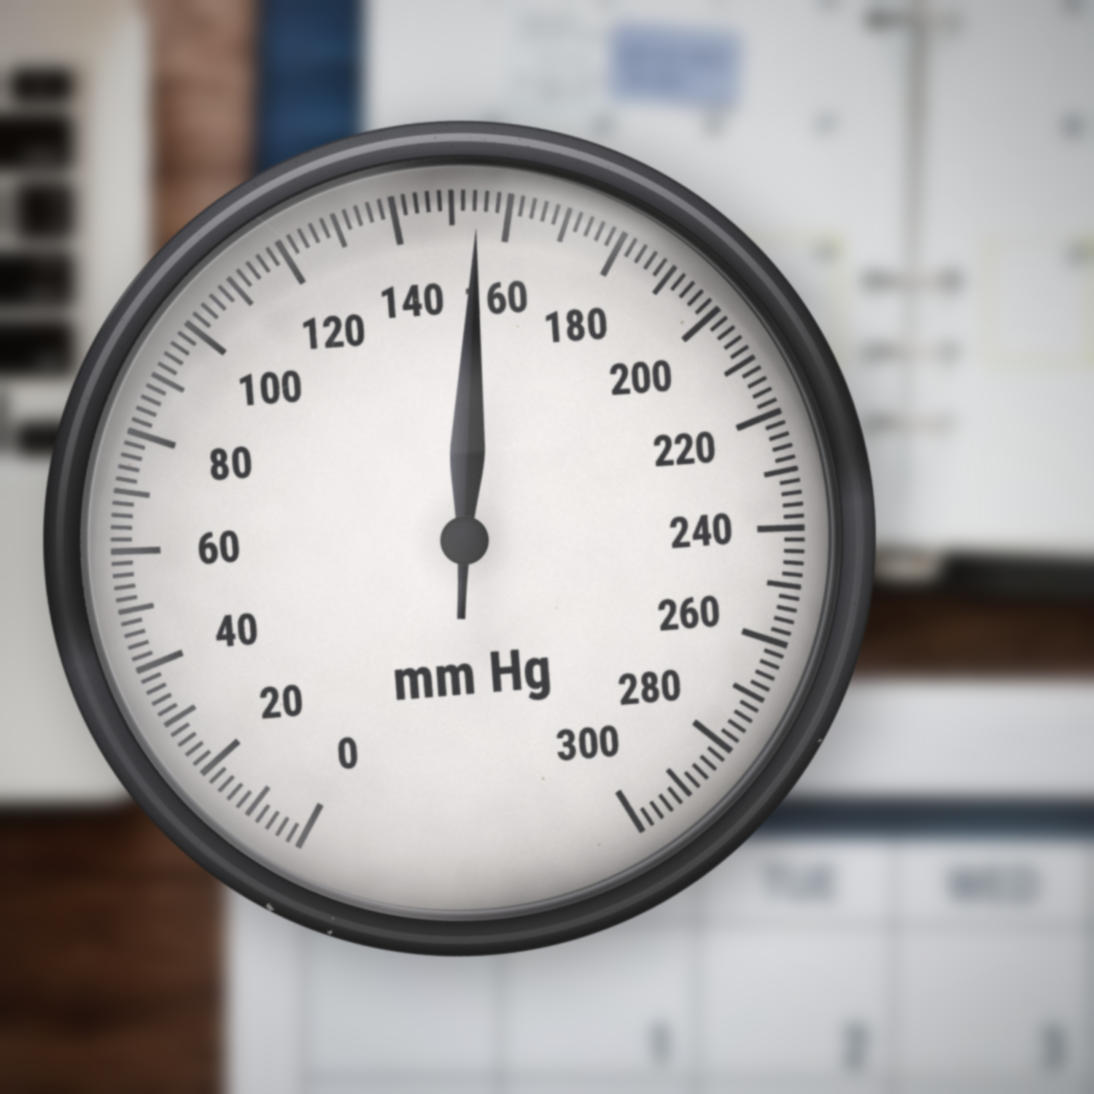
154mmHg
